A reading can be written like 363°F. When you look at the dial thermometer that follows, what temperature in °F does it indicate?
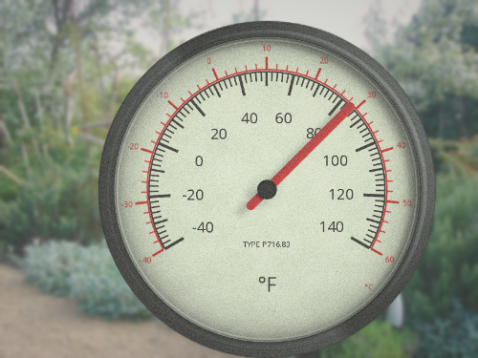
84°F
